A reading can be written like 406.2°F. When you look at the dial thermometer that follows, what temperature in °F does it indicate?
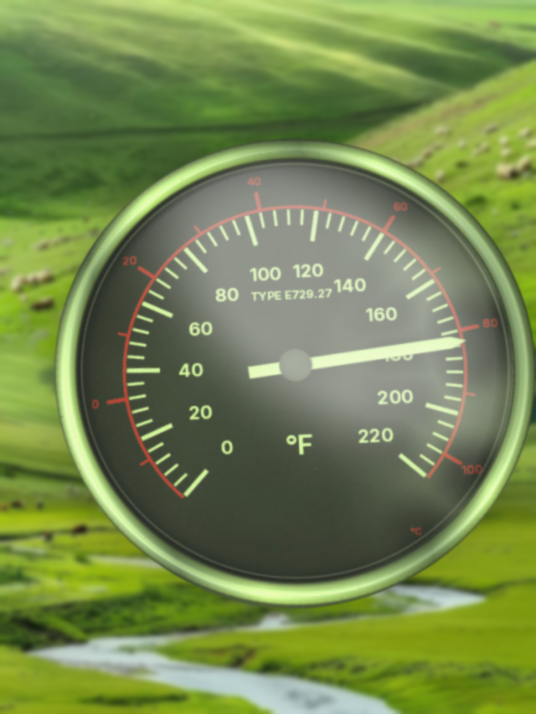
180°F
